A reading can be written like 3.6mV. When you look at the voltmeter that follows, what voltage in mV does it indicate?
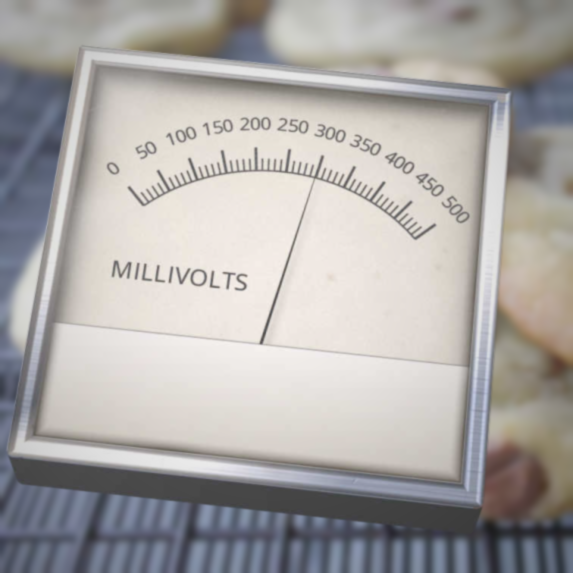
300mV
